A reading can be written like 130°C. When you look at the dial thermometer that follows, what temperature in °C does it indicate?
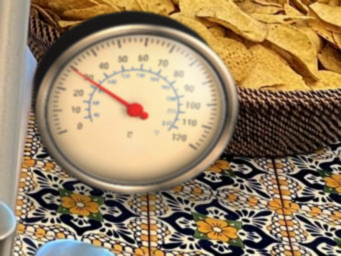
30°C
